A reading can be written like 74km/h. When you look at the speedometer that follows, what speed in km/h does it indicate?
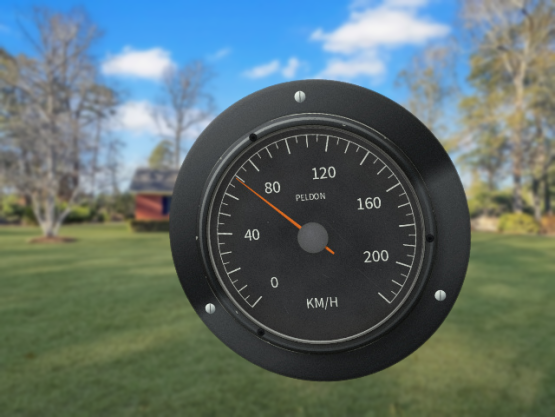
70km/h
